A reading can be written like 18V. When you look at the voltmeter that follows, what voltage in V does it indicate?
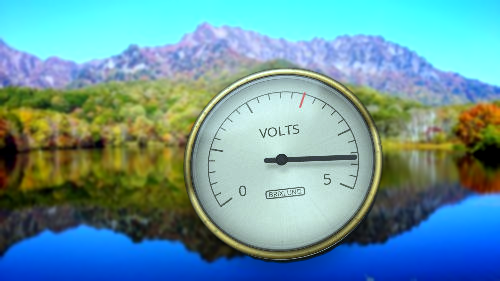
4.5V
